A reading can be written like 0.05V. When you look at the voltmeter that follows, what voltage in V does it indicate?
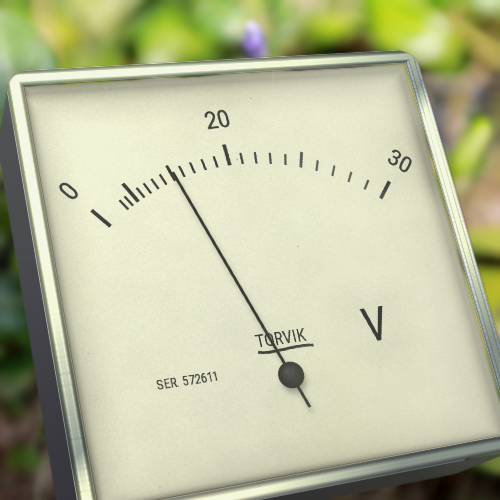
15V
